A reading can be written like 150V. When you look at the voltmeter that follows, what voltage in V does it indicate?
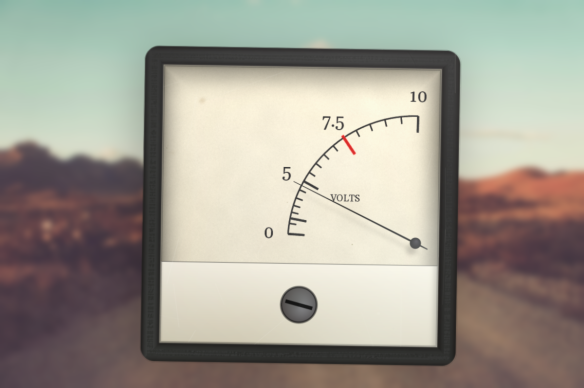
4.75V
